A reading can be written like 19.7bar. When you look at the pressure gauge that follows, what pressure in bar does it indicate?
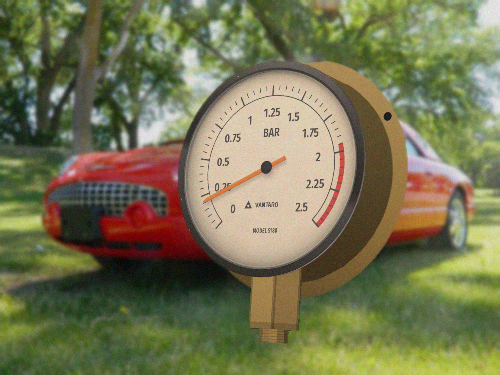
0.2bar
